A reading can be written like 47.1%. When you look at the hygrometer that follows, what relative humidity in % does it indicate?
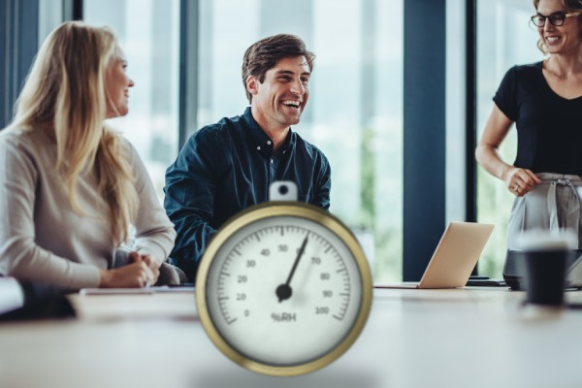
60%
